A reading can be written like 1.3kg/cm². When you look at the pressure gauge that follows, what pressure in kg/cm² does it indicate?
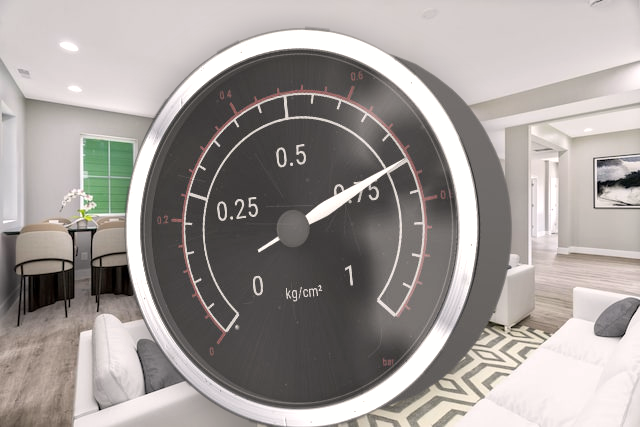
0.75kg/cm²
